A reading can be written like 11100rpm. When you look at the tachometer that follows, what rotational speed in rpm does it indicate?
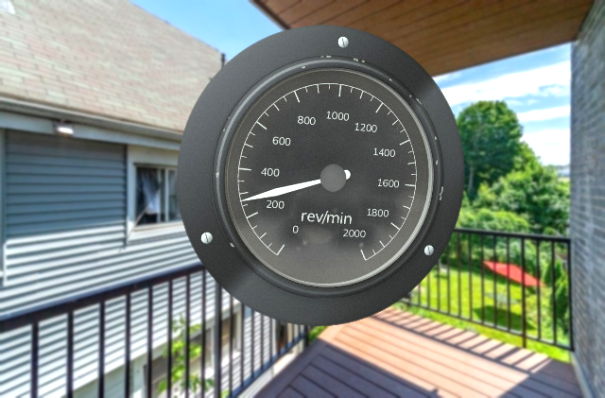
275rpm
